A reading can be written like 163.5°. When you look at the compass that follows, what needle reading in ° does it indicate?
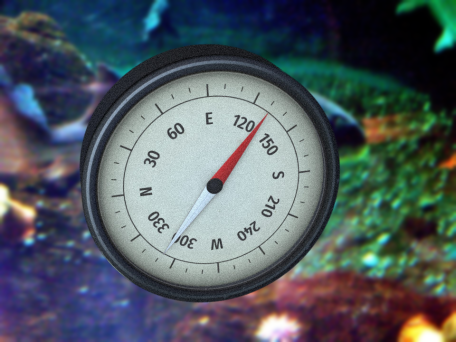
130°
